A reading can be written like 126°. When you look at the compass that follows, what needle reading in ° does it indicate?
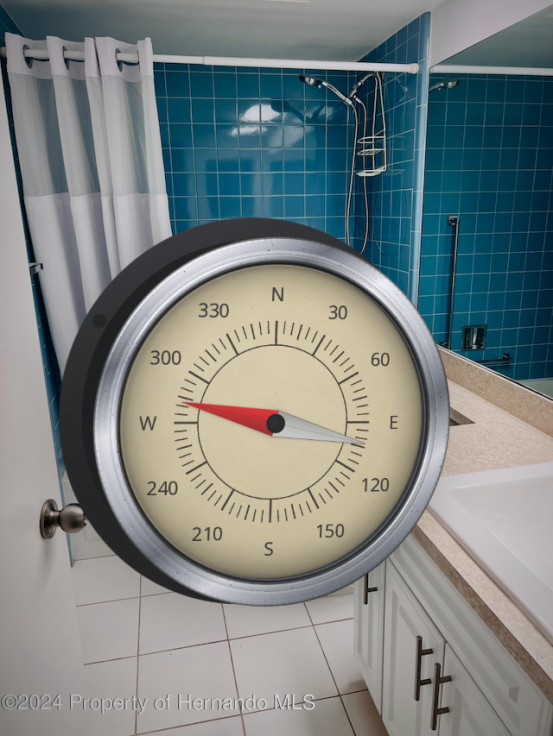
282.5°
